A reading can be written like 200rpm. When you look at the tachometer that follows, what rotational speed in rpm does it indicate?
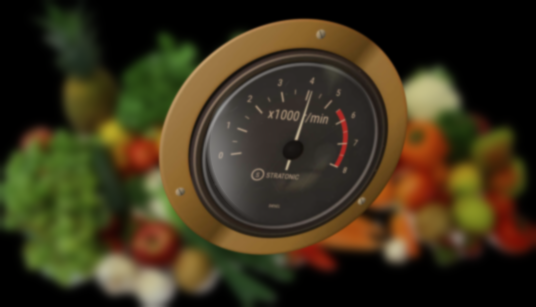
4000rpm
